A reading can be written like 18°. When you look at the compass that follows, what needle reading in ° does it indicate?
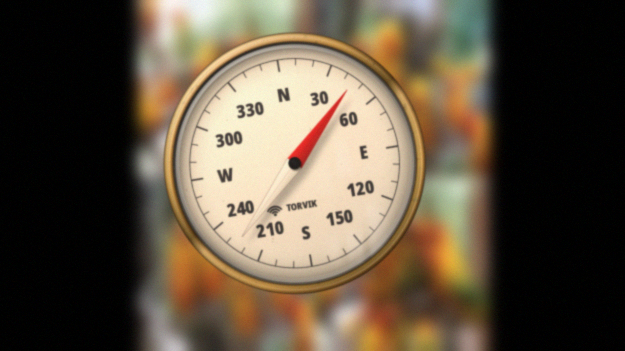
45°
